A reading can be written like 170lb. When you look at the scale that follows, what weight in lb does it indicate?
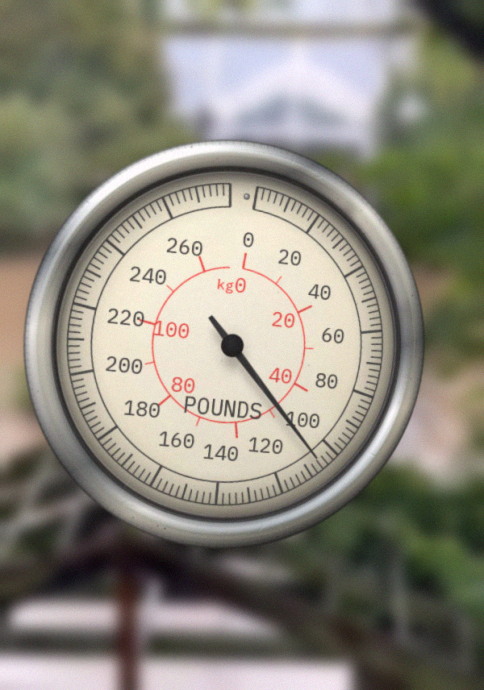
106lb
